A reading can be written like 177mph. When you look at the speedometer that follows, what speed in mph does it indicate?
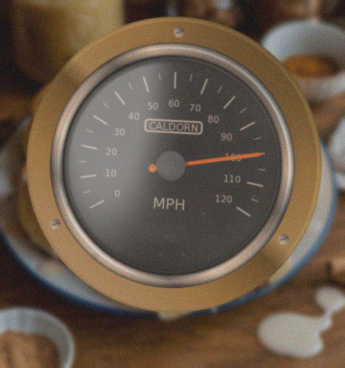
100mph
